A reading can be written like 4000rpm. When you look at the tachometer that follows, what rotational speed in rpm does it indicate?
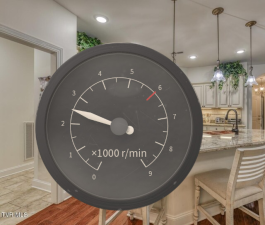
2500rpm
